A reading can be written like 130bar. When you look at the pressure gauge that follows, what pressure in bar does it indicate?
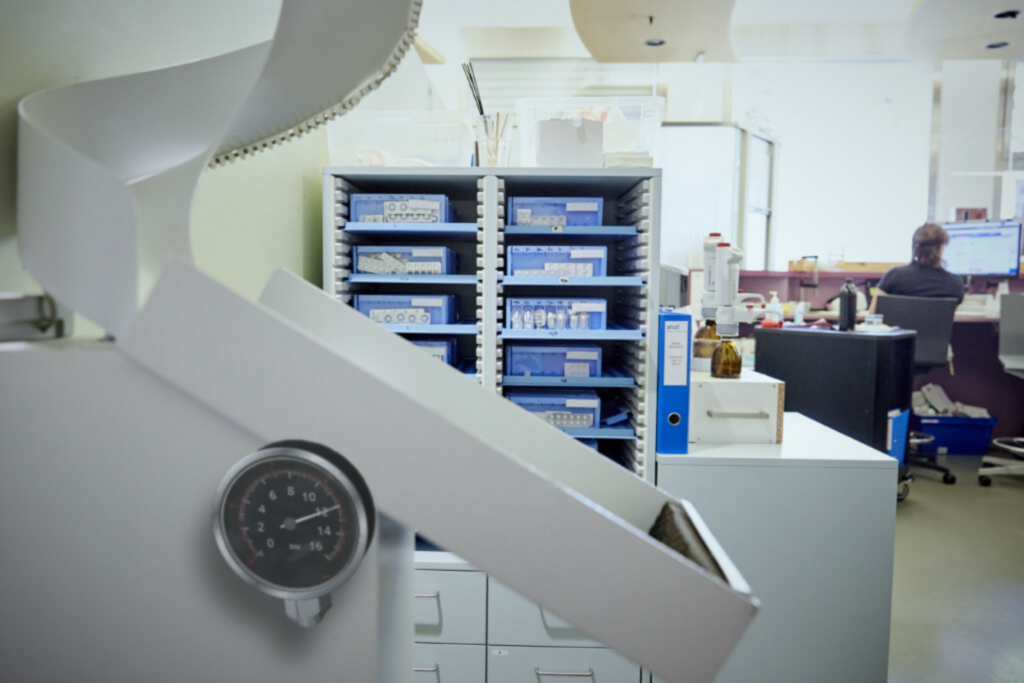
12bar
